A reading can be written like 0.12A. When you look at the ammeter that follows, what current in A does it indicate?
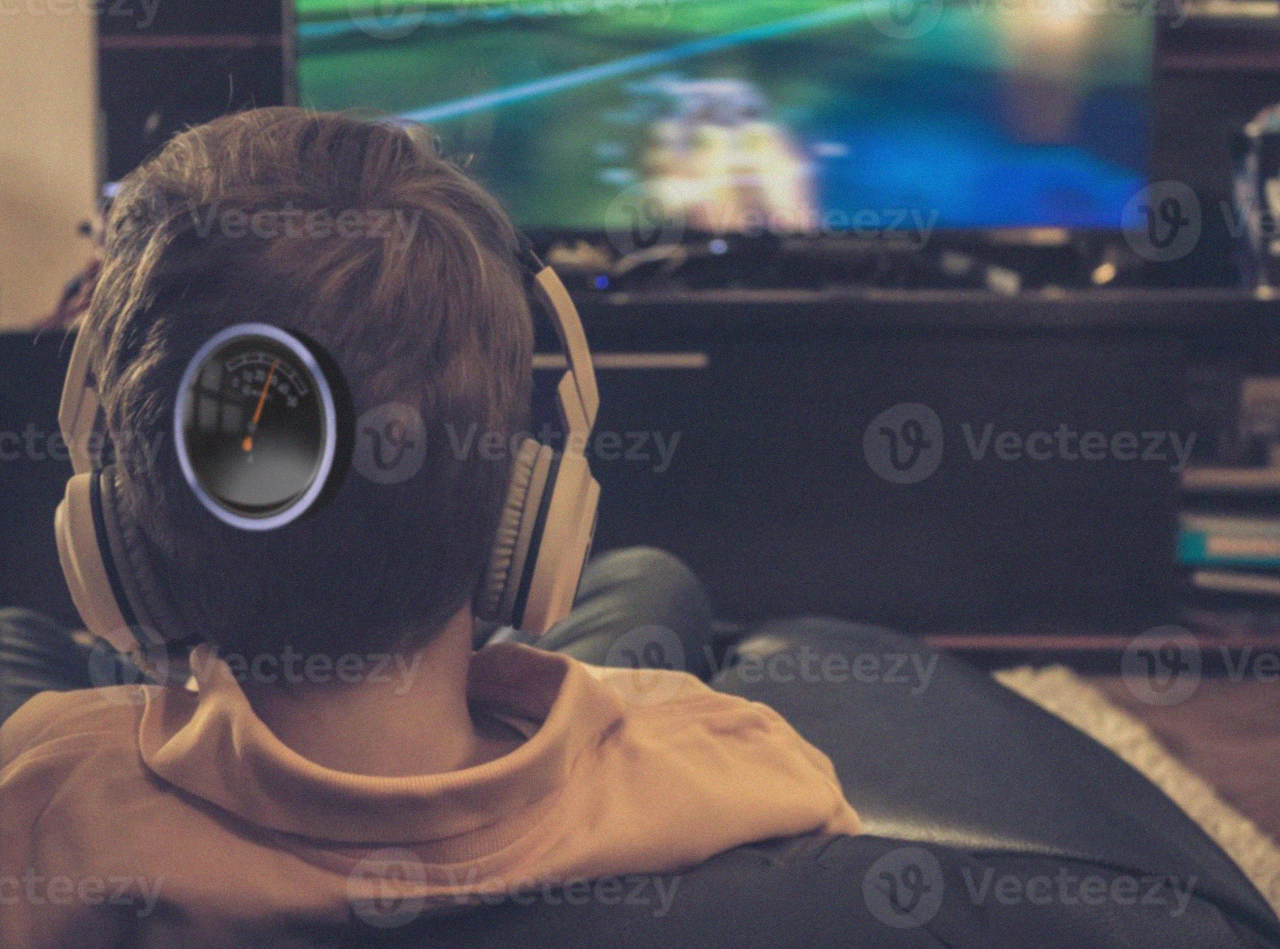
30A
